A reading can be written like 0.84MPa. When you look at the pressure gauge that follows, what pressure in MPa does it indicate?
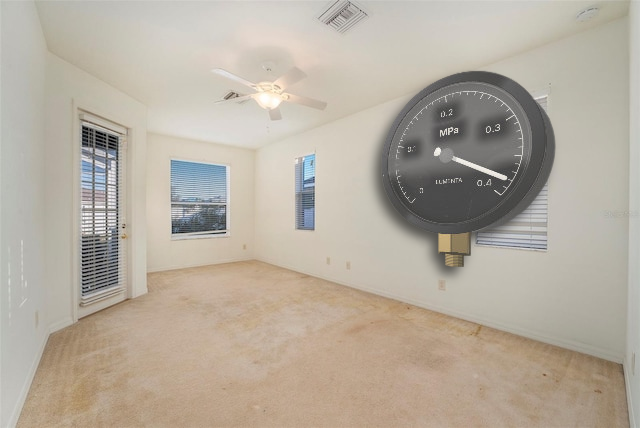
0.38MPa
